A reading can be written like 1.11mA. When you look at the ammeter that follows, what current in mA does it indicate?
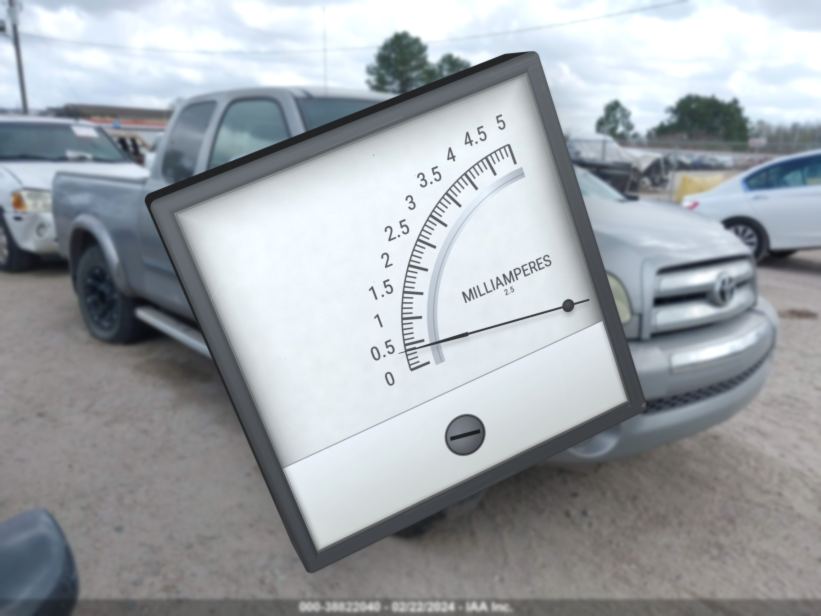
0.4mA
